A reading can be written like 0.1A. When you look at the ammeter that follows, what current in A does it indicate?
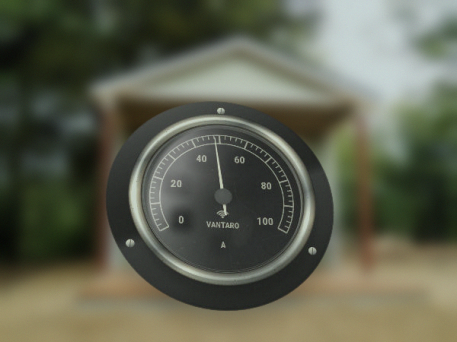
48A
